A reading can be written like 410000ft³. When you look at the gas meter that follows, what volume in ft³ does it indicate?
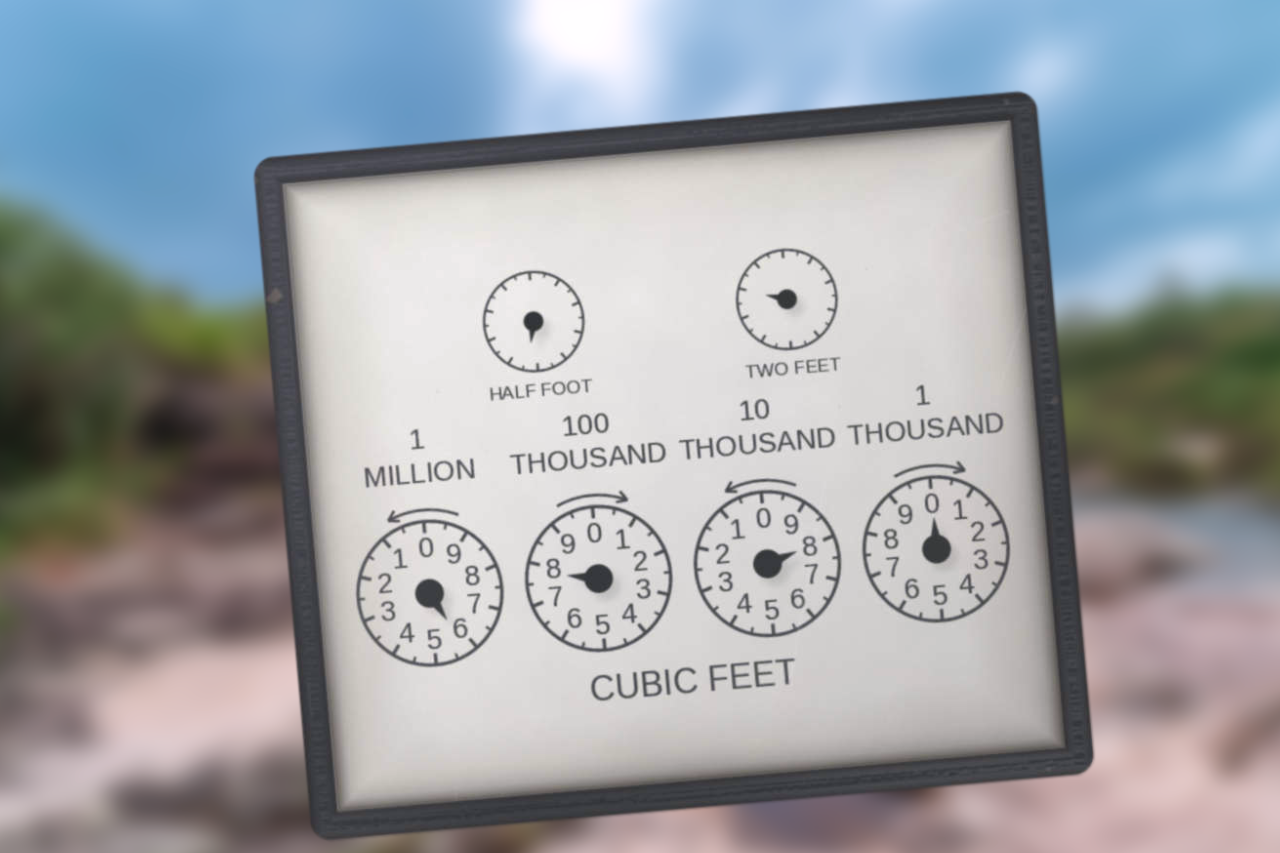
578000ft³
